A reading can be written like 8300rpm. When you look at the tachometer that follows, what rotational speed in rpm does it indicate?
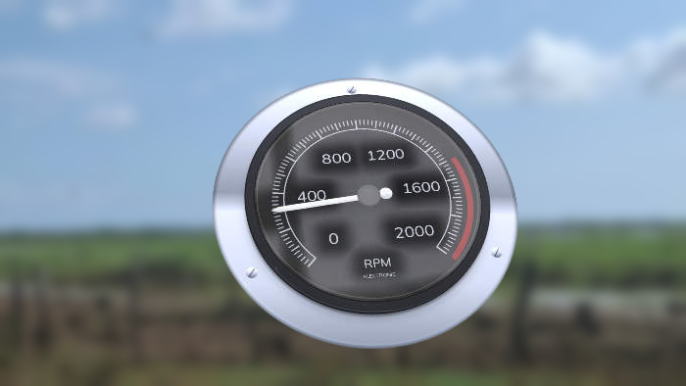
300rpm
